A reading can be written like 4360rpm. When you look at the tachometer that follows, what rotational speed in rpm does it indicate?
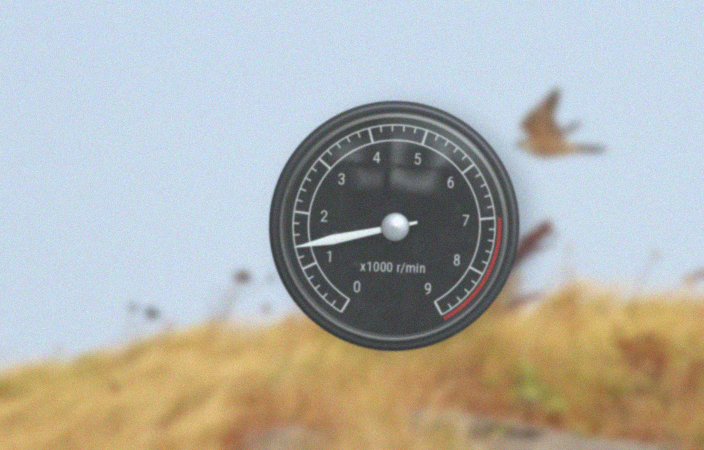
1400rpm
